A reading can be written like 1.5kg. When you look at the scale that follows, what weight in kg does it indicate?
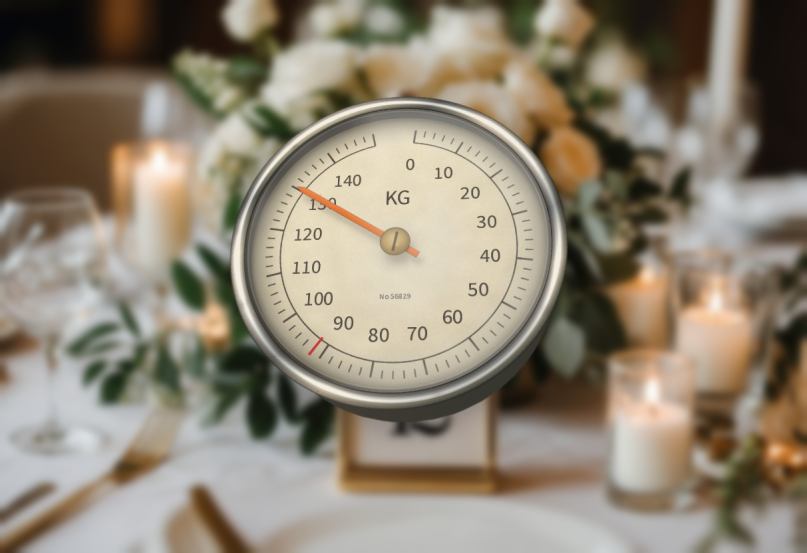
130kg
